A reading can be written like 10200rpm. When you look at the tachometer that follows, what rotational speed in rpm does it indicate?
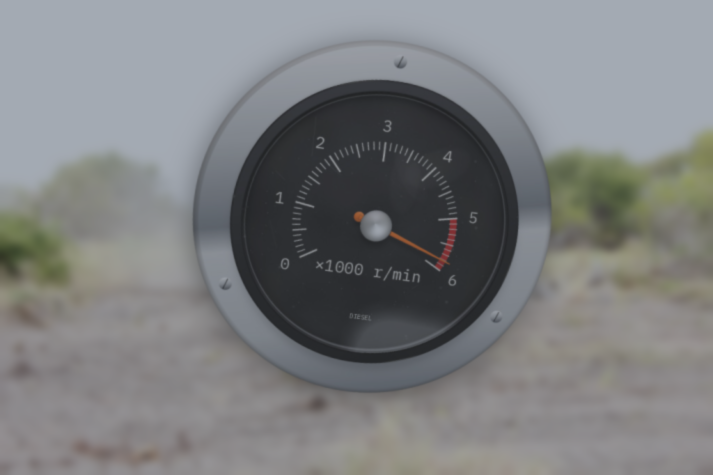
5800rpm
